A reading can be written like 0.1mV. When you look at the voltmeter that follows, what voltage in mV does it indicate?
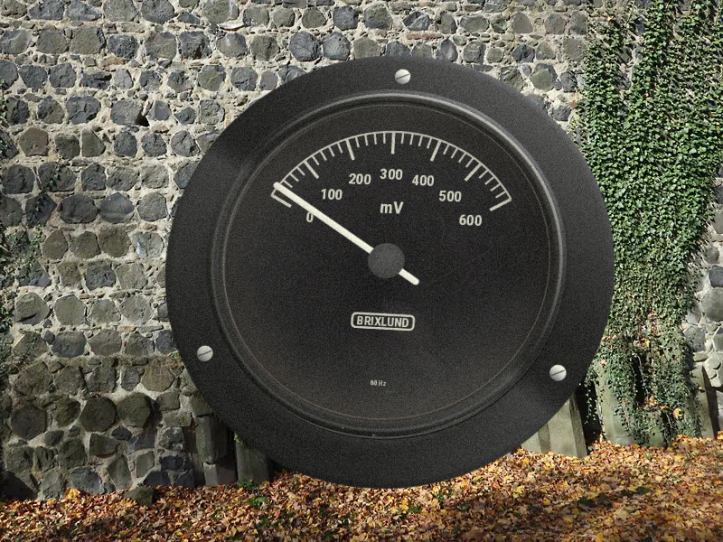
20mV
